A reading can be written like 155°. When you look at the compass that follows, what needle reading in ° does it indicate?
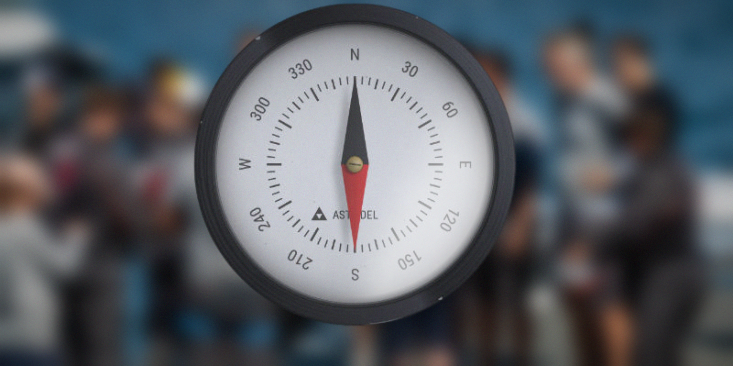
180°
